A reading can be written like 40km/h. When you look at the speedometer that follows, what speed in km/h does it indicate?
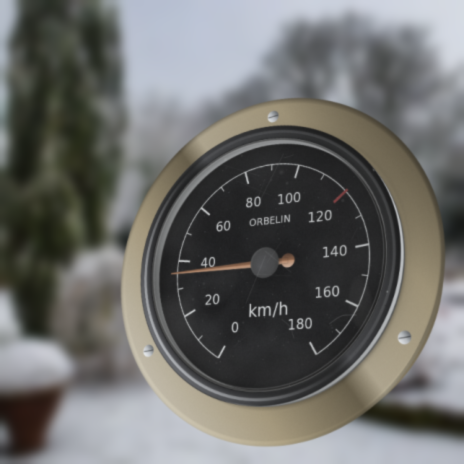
35km/h
